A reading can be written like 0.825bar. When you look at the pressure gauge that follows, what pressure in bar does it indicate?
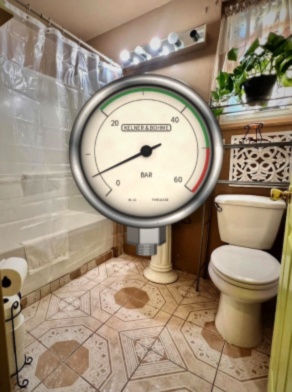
5bar
